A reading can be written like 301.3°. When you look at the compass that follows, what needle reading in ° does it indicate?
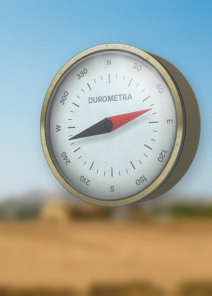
75°
